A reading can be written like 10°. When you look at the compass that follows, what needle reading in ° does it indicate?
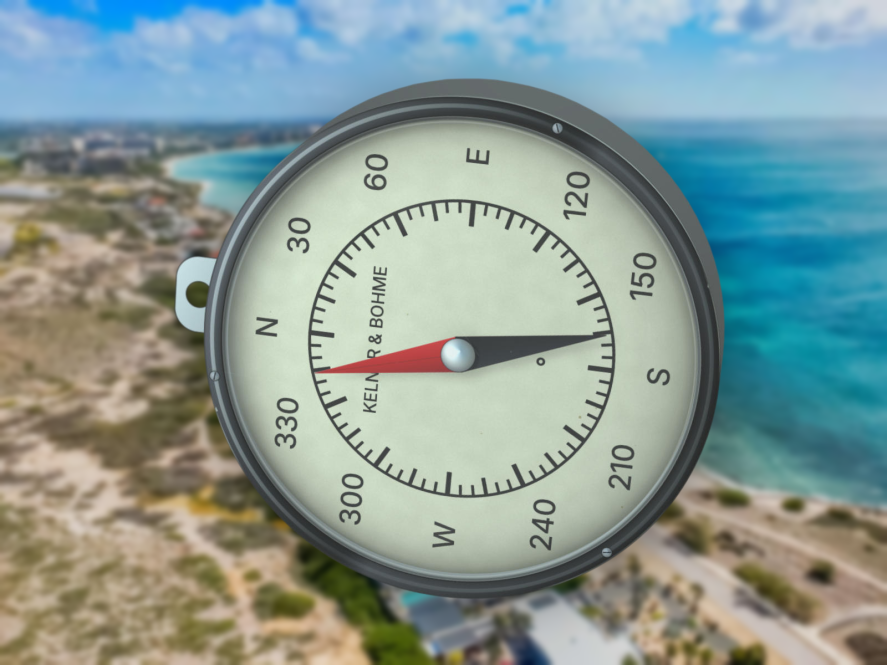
345°
